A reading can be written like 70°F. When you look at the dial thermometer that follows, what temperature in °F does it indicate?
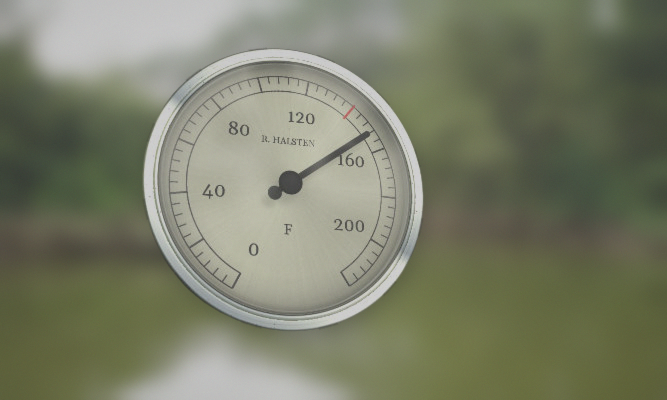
152°F
